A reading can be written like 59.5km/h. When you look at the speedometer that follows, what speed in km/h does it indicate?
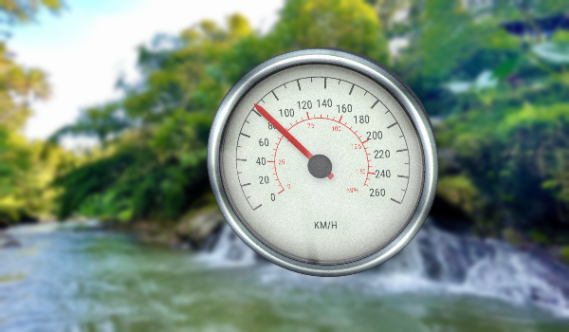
85km/h
